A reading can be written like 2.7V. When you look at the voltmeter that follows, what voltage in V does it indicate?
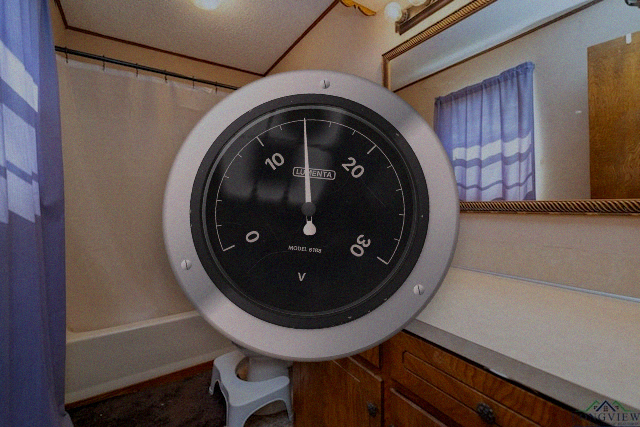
14V
